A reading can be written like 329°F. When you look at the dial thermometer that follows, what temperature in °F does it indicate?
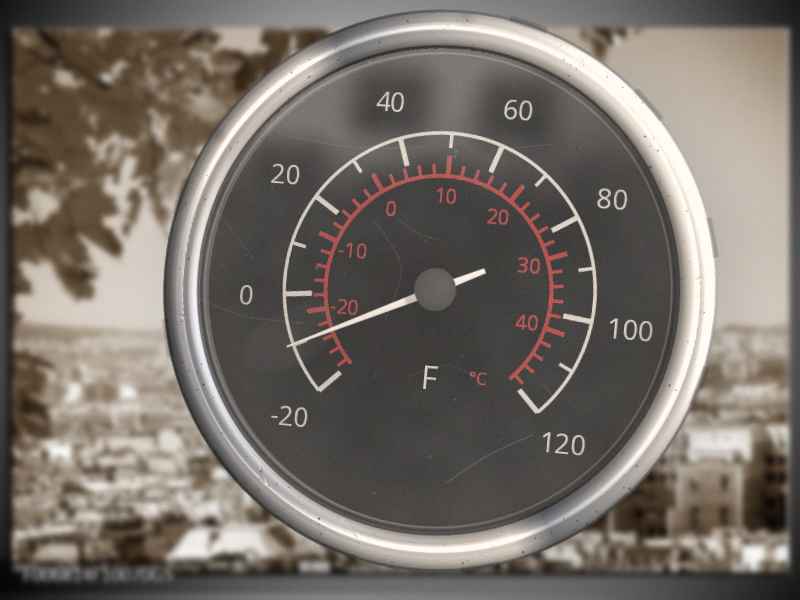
-10°F
